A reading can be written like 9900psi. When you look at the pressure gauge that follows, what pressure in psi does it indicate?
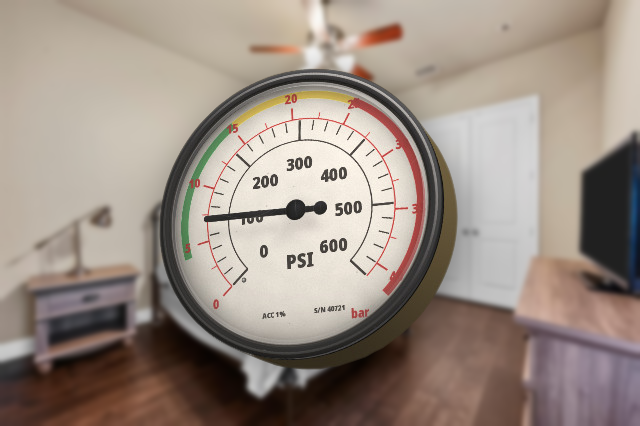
100psi
